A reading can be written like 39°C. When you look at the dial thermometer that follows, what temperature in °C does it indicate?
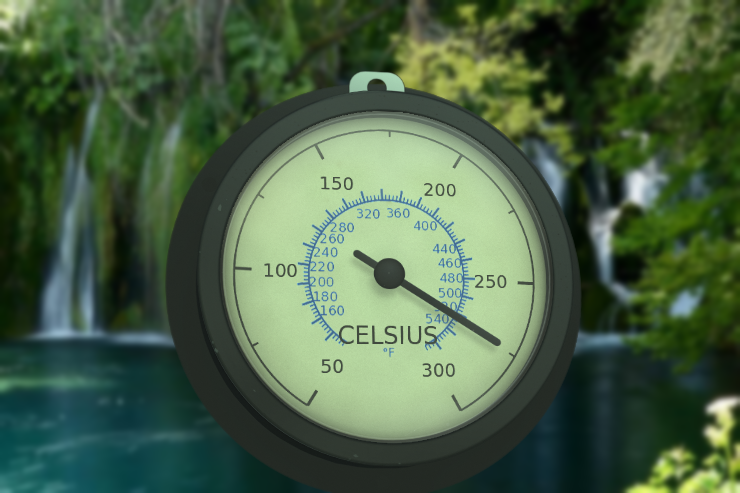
275°C
